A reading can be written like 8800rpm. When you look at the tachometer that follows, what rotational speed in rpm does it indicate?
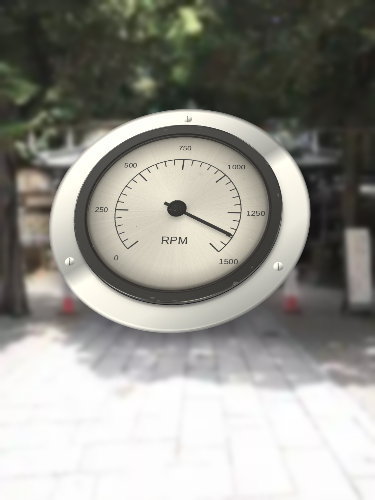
1400rpm
